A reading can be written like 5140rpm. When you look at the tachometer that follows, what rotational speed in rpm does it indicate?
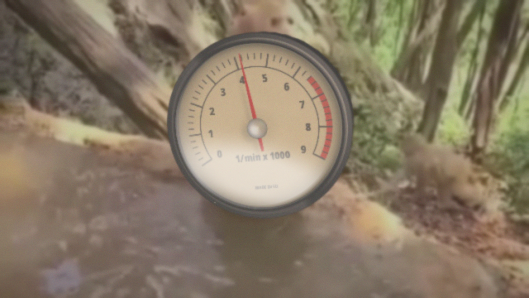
4200rpm
